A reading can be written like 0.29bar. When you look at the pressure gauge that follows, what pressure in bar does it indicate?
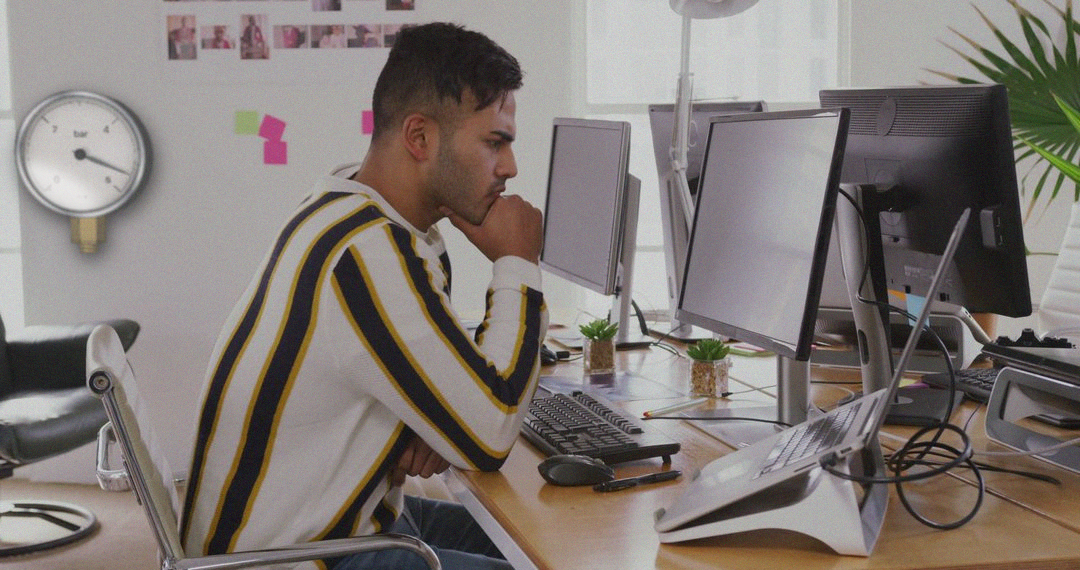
5.5bar
